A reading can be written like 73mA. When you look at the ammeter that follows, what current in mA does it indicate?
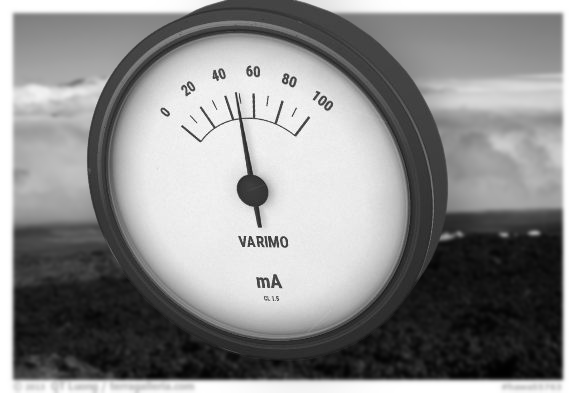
50mA
